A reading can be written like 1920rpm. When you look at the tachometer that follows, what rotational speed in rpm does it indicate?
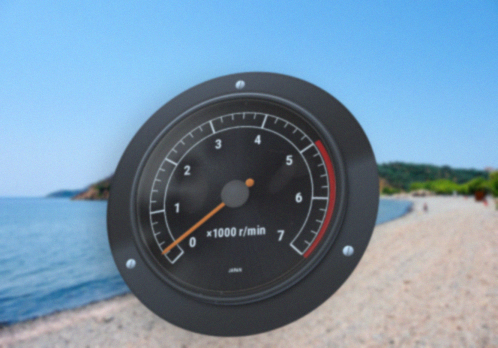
200rpm
